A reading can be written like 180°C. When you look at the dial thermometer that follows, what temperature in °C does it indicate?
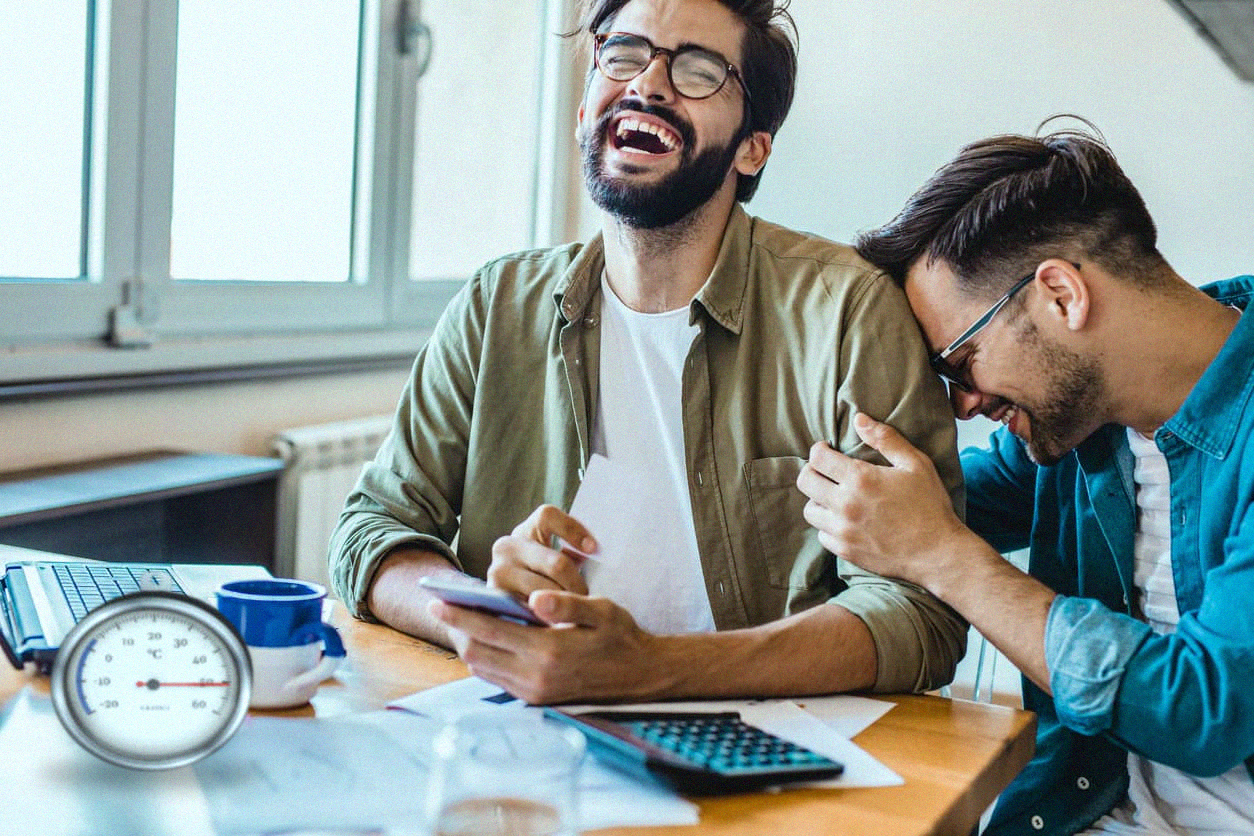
50°C
